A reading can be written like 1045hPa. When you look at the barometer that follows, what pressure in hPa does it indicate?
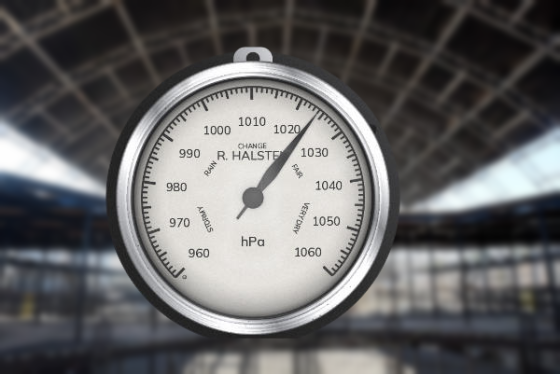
1024hPa
